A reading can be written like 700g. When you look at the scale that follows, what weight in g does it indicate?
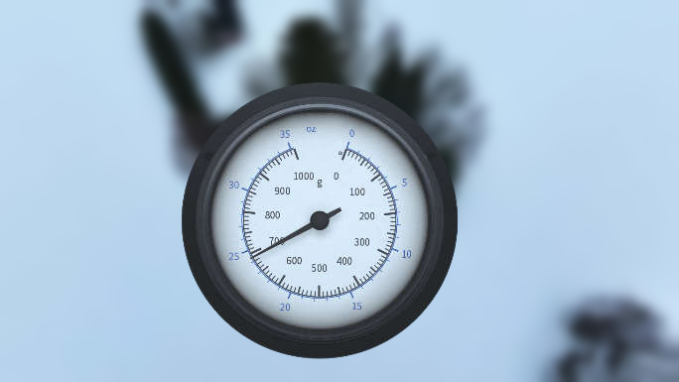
690g
